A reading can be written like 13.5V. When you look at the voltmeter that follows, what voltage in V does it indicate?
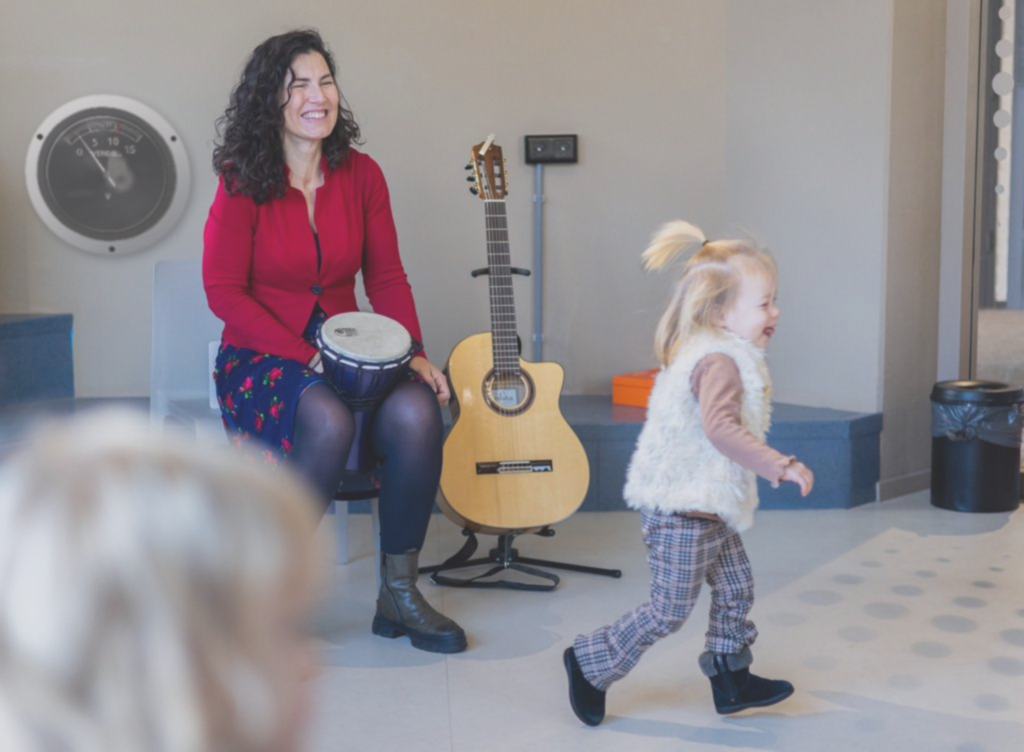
2.5V
